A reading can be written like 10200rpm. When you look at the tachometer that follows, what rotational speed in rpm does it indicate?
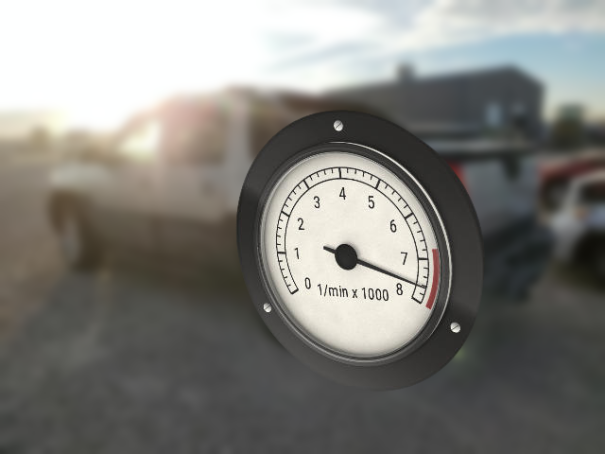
7600rpm
